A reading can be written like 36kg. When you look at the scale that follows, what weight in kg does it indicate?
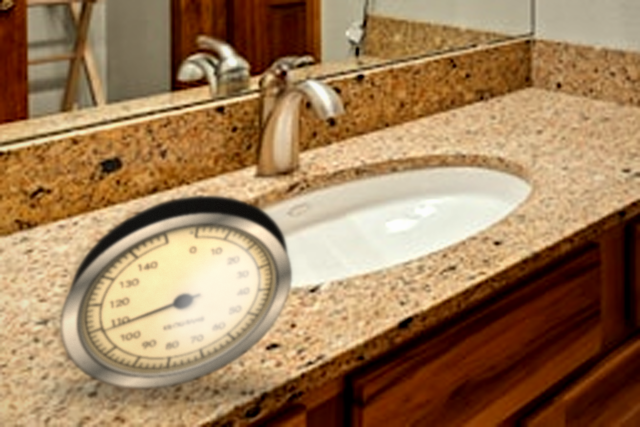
110kg
